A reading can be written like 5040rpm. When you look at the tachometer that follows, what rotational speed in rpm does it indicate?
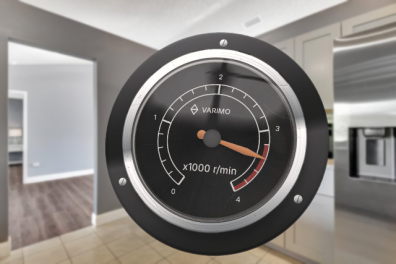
3400rpm
